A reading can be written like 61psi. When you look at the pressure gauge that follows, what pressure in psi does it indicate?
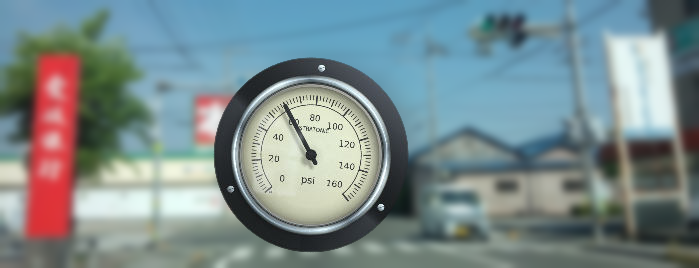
60psi
